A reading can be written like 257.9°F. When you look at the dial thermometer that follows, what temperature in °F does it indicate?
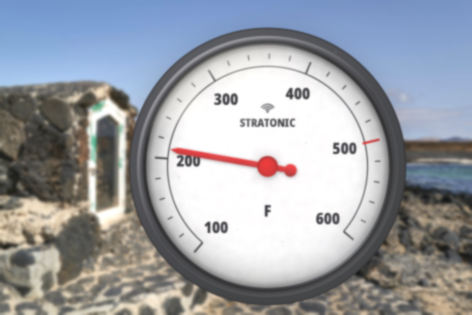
210°F
